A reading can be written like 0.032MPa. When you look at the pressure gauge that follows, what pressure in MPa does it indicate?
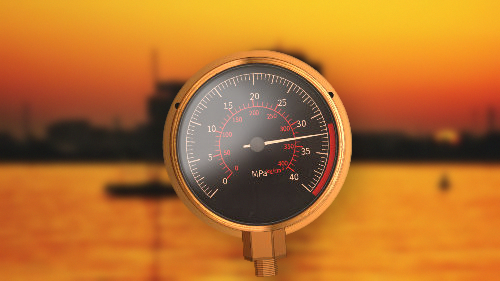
32.5MPa
